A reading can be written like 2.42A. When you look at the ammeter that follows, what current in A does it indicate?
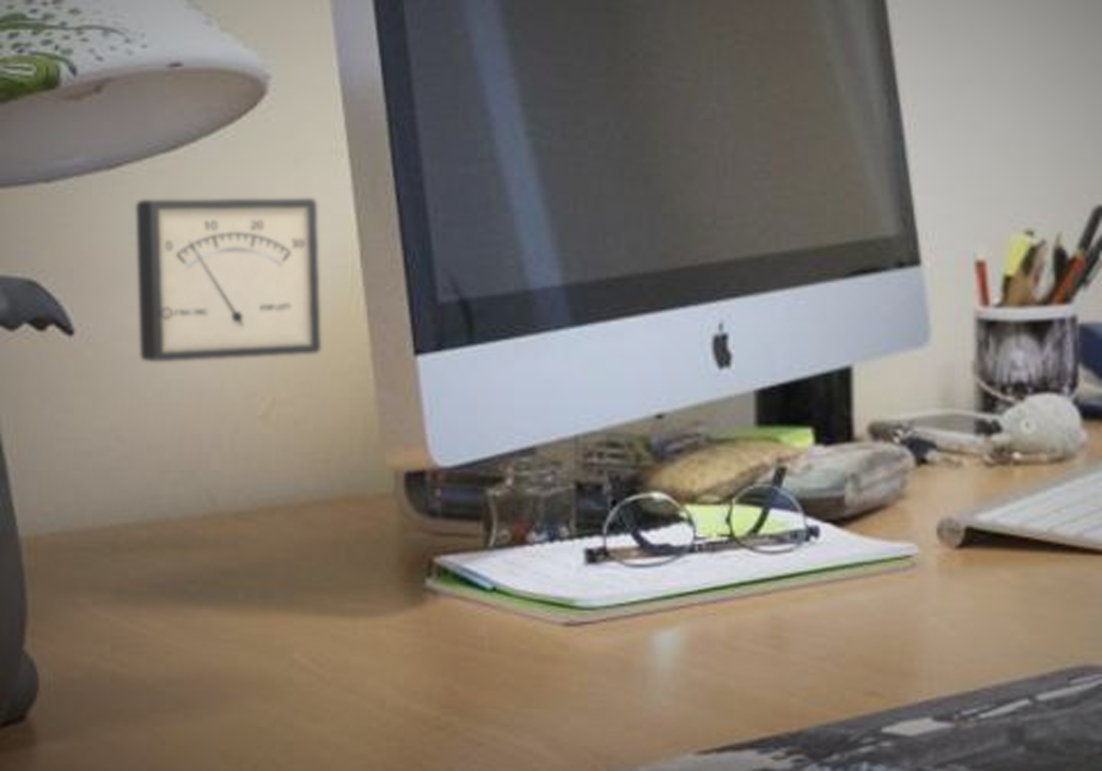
4A
